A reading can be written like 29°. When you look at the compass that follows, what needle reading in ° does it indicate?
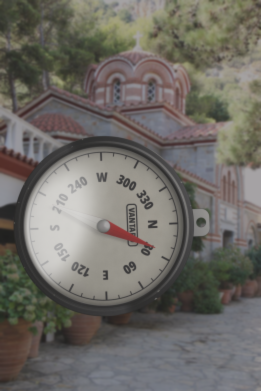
25°
